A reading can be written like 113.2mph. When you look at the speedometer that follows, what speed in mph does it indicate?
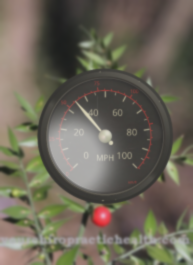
35mph
